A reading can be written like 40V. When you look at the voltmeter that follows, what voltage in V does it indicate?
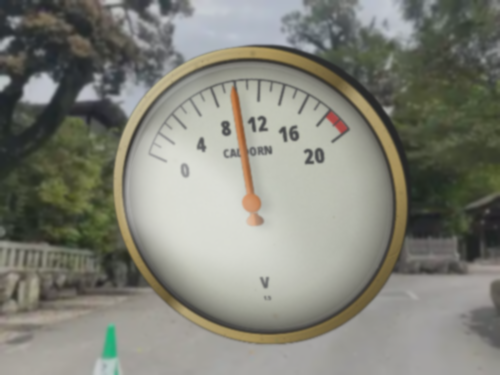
10V
